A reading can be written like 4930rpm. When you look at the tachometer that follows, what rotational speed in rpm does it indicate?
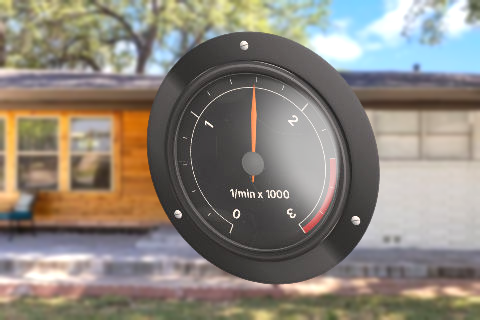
1600rpm
